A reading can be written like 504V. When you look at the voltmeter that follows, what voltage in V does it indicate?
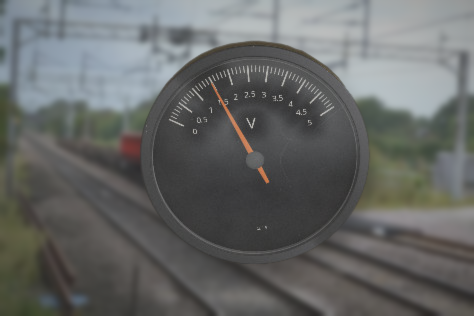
1.5V
